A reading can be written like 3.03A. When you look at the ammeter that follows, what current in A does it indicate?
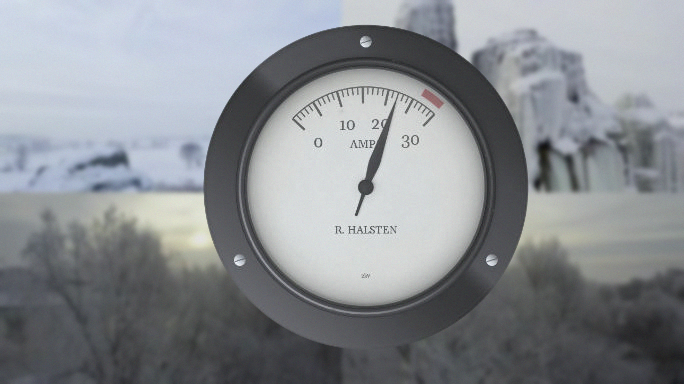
22A
